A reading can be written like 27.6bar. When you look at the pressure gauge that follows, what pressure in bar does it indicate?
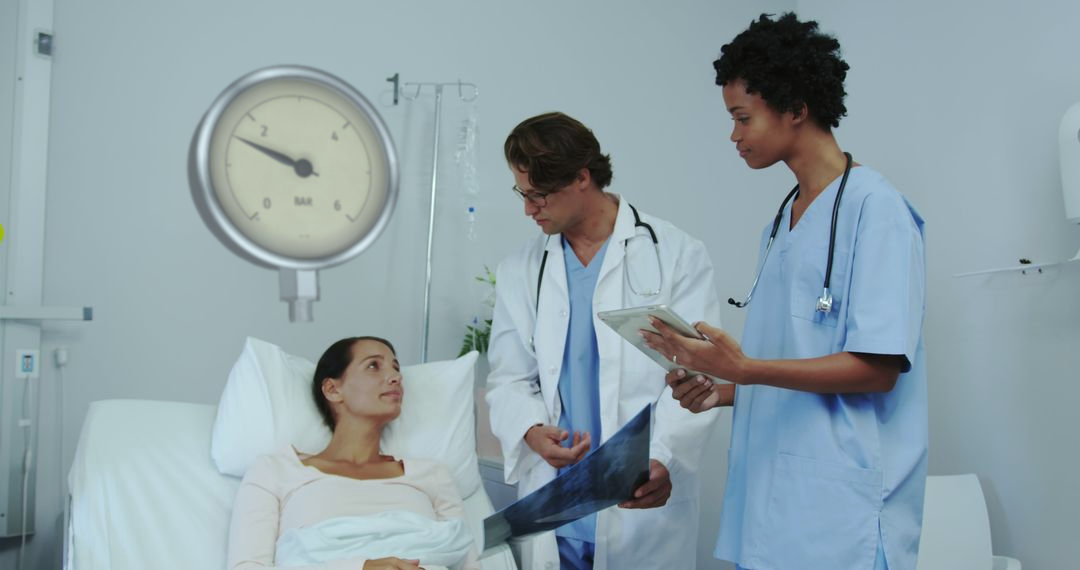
1.5bar
